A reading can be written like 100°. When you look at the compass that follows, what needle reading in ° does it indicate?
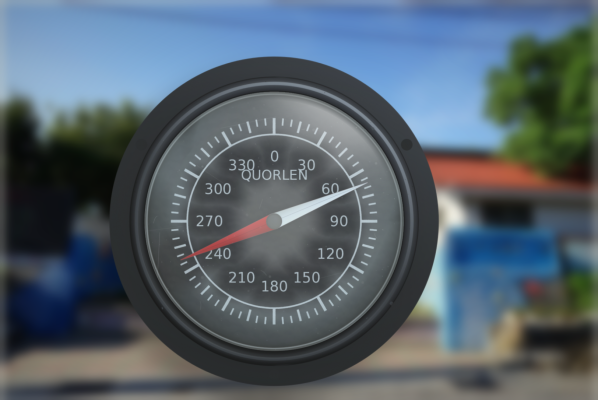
247.5°
